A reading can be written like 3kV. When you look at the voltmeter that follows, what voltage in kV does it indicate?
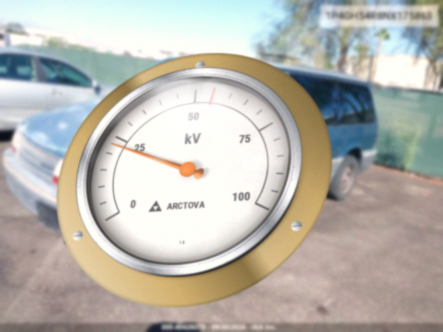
22.5kV
